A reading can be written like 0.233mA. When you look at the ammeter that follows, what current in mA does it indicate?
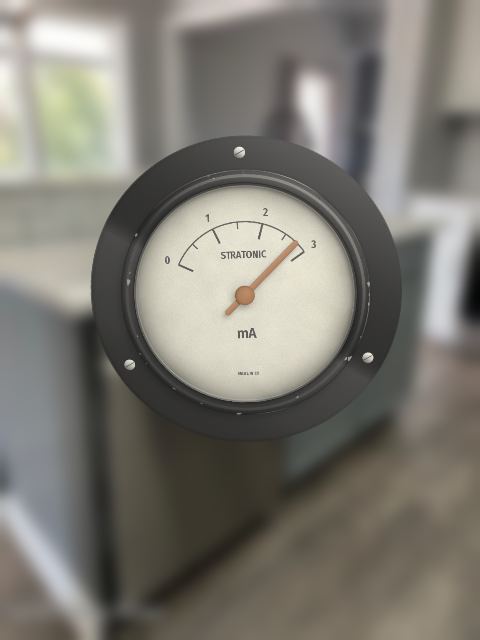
2.75mA
